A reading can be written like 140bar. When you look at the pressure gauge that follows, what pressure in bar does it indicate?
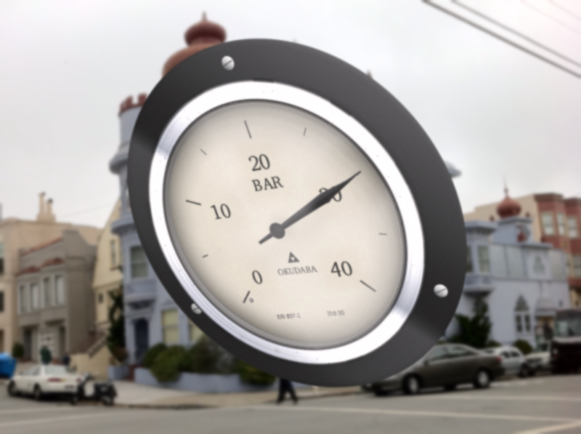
30bar
